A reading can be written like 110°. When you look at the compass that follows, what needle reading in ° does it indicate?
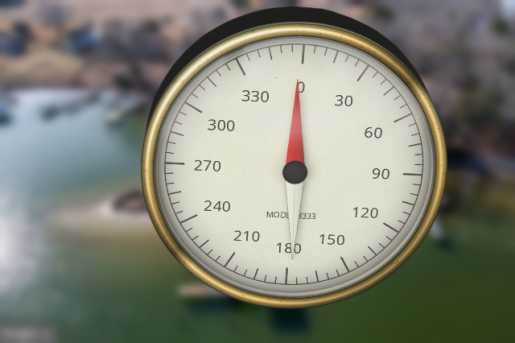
357.5°
